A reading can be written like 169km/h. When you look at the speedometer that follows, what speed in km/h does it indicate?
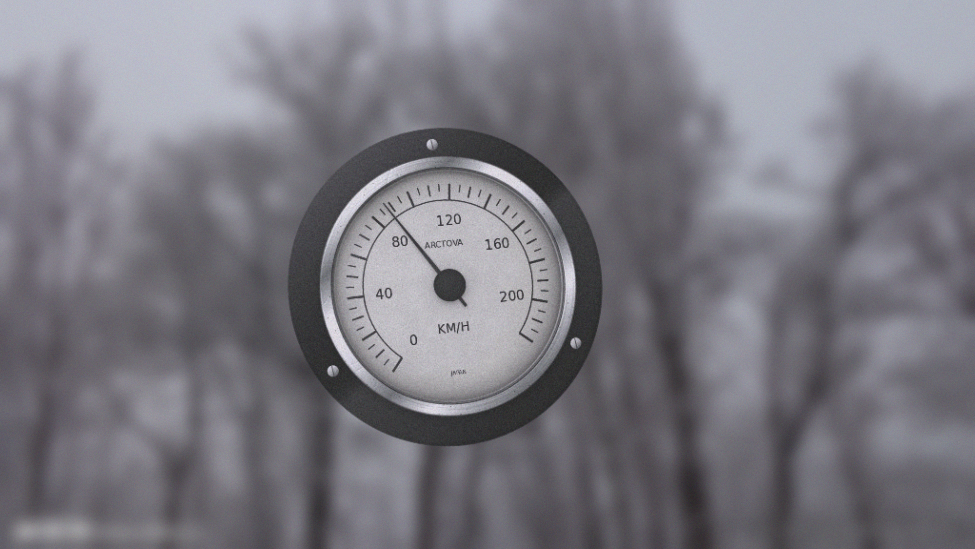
87.5km/h
